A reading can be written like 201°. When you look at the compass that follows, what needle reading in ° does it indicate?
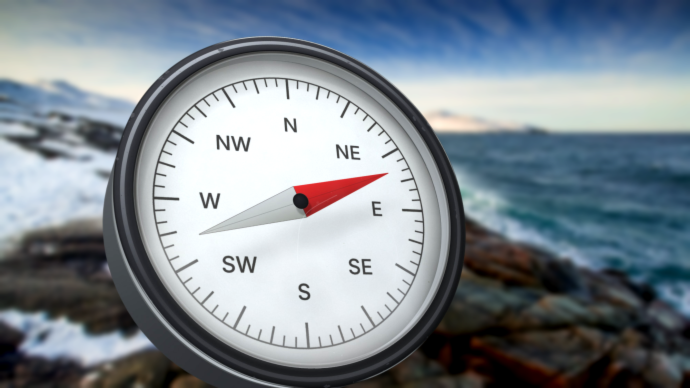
70°
